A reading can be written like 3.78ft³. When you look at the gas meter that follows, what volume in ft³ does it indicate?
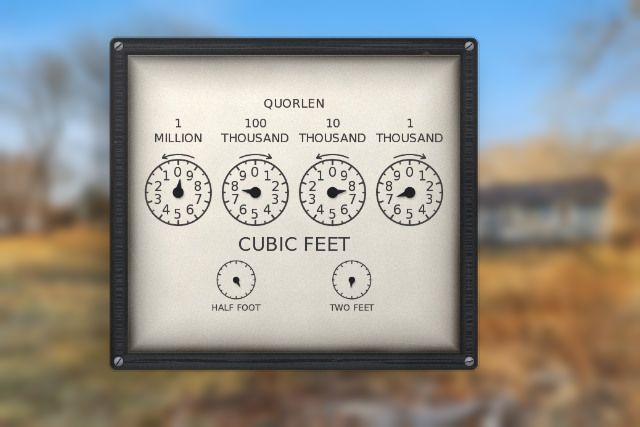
977700ft³
